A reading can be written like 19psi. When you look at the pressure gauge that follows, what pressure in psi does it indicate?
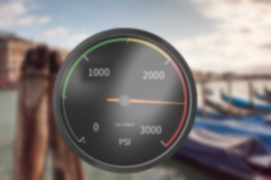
2500psi
